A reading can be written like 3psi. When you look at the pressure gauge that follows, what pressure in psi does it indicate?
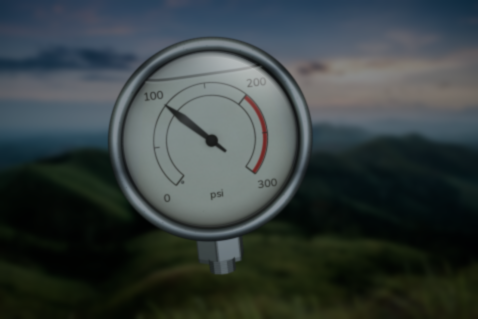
100psi
